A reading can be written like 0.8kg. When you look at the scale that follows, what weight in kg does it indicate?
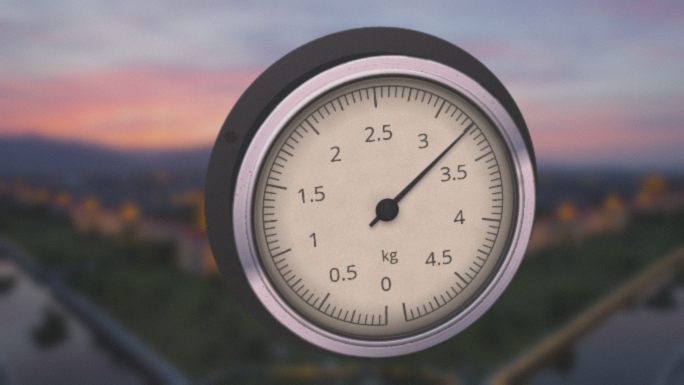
3.25kg
